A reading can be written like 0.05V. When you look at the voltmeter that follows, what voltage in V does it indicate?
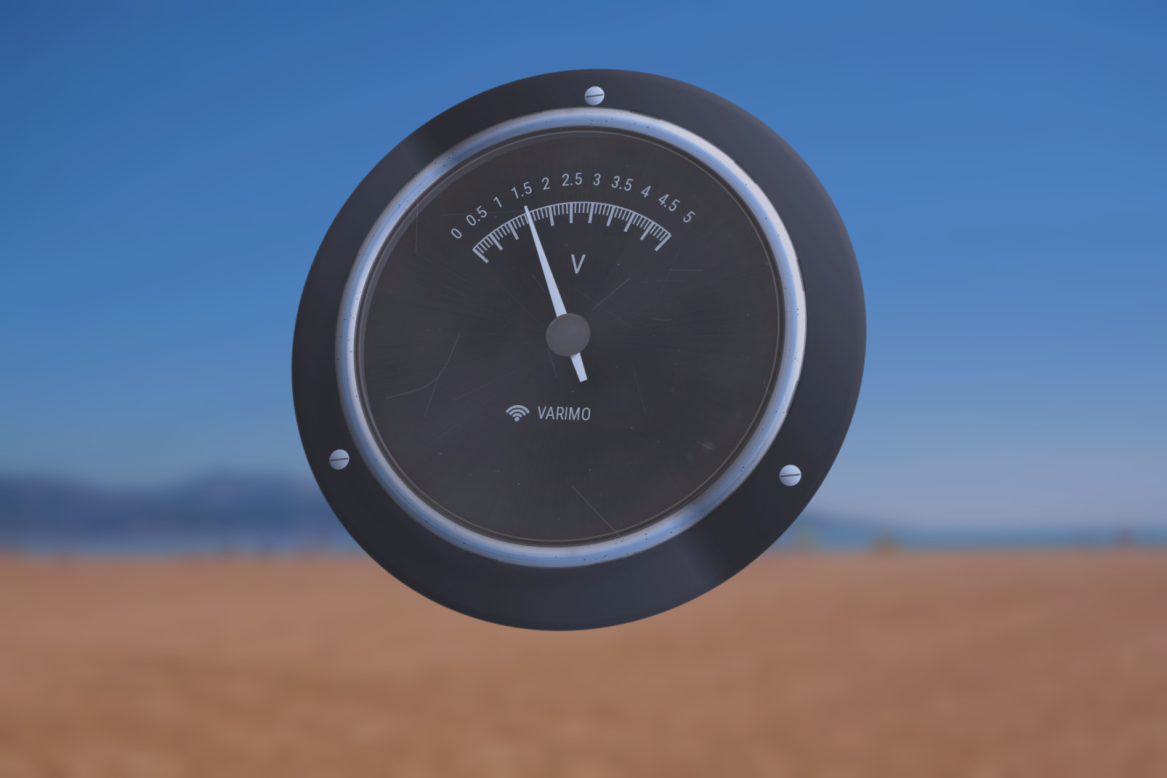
1.5V
